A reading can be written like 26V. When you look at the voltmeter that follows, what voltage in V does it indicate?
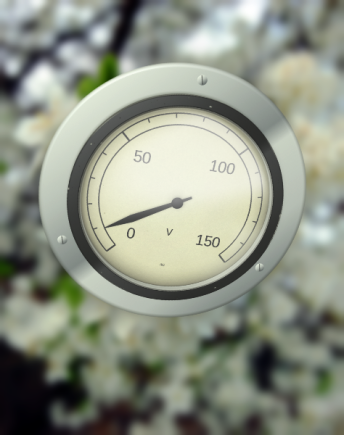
10V
